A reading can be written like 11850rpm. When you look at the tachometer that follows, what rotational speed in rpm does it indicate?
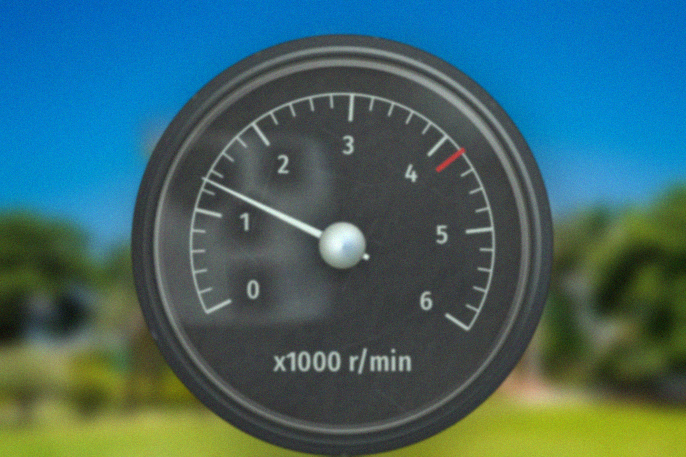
1300rpm
